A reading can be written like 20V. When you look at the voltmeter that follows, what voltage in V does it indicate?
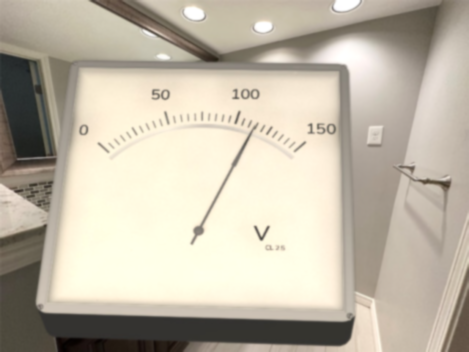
115V
